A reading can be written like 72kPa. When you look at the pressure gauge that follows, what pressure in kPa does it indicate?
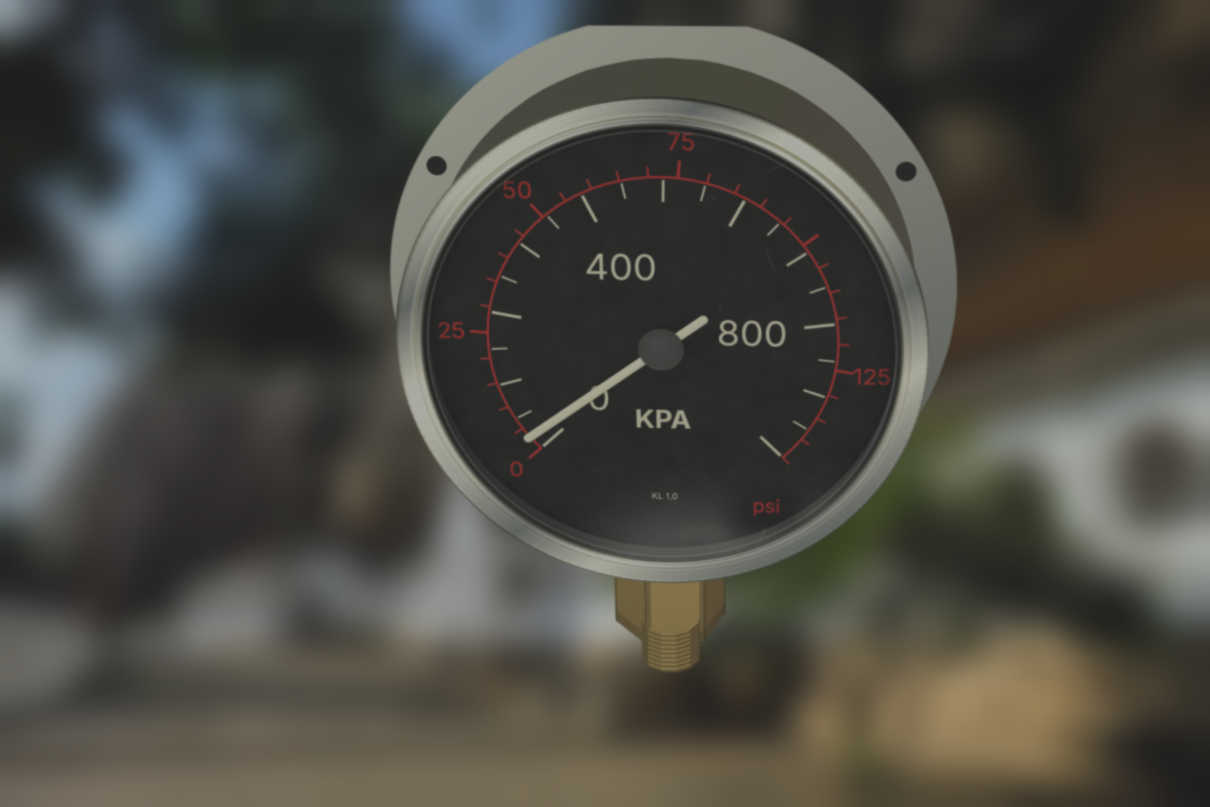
25kPa
